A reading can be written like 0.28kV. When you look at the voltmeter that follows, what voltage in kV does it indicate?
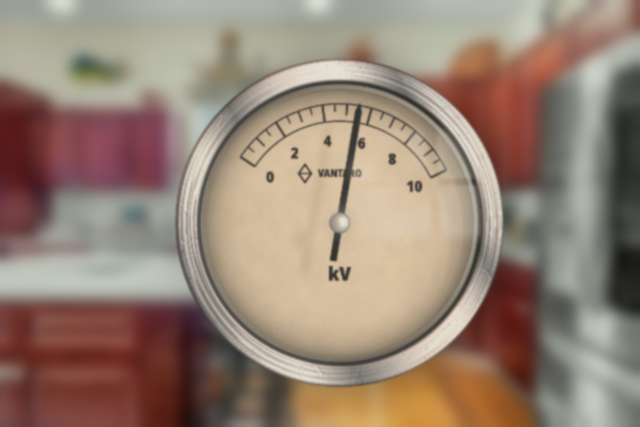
5.5kV
